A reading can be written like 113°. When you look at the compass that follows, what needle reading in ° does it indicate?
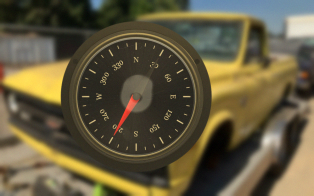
210°
